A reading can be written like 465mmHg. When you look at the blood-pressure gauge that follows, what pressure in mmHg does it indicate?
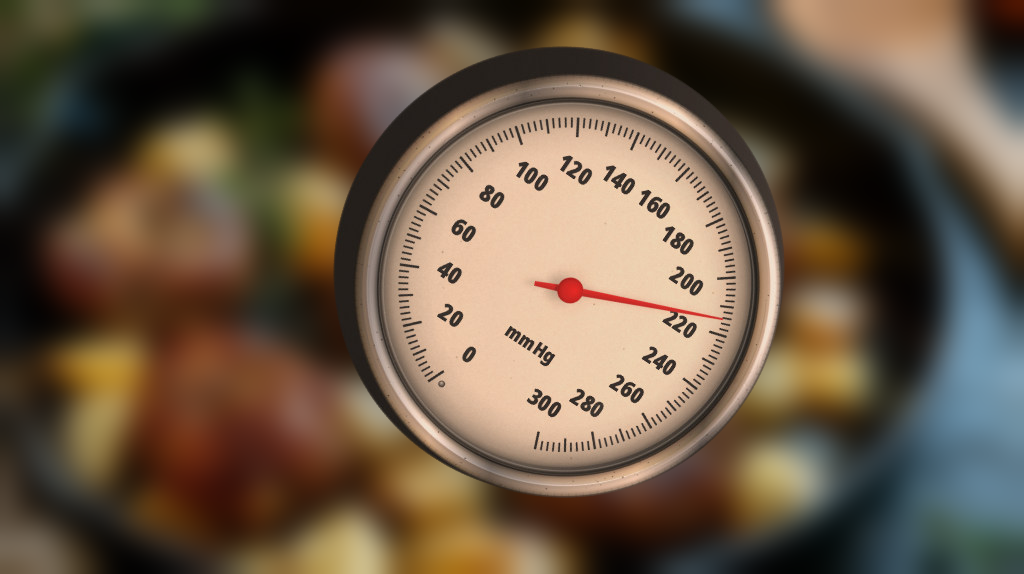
214mmHg
